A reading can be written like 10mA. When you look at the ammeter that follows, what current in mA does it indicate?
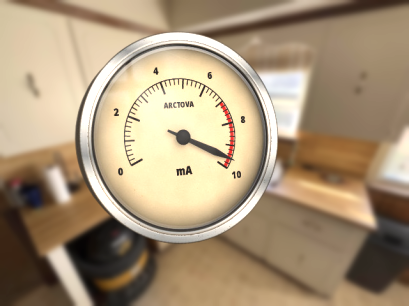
9.6mA
